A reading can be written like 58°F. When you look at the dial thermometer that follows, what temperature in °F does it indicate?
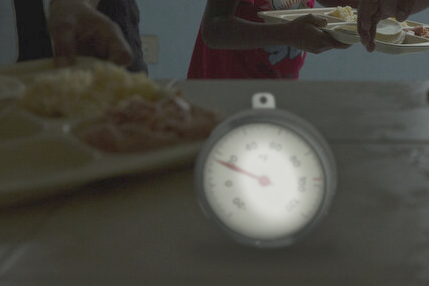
16°F
